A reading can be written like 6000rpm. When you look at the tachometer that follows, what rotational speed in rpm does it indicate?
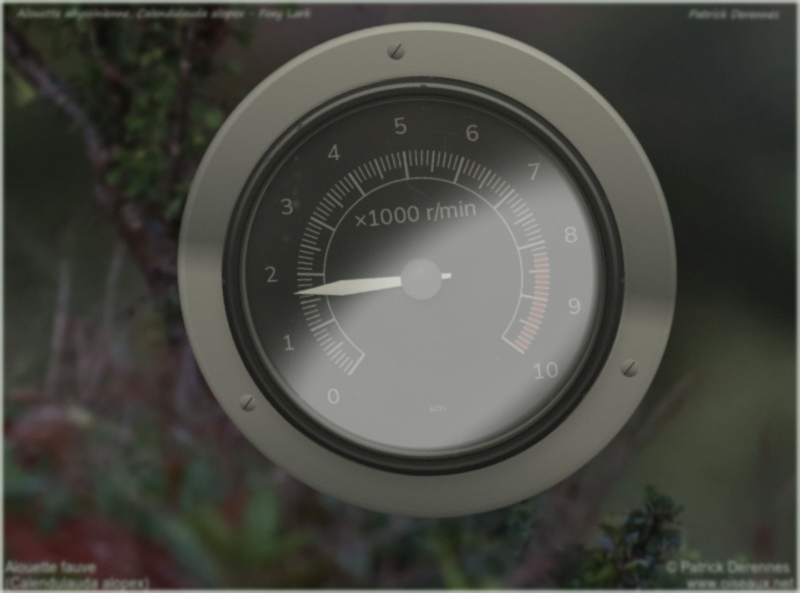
1700rpm
